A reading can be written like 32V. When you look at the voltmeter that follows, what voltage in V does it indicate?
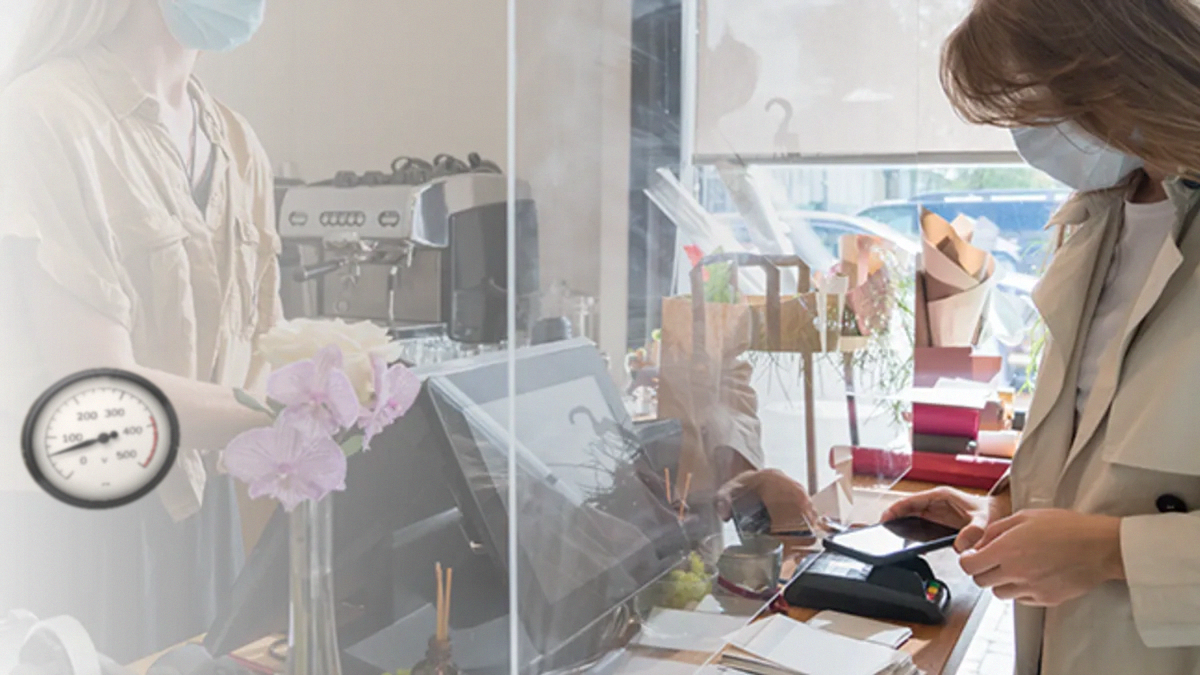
60V
